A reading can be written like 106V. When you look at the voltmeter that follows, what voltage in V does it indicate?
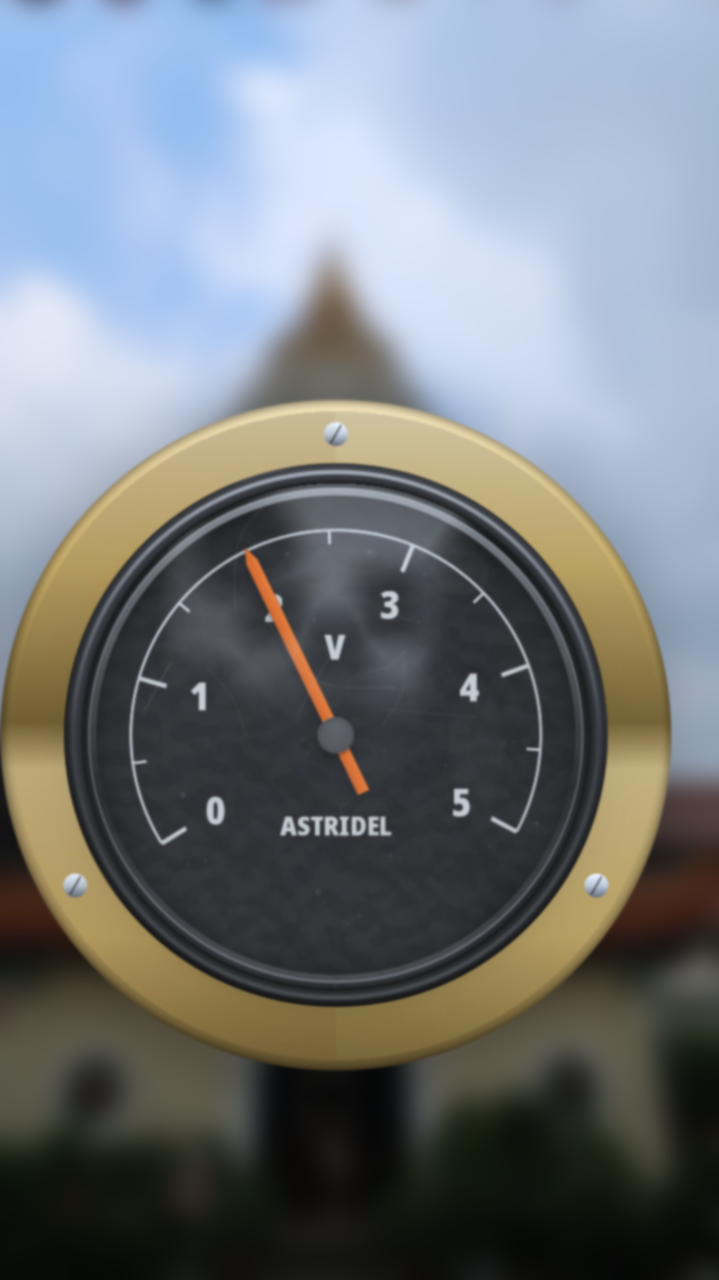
2V
